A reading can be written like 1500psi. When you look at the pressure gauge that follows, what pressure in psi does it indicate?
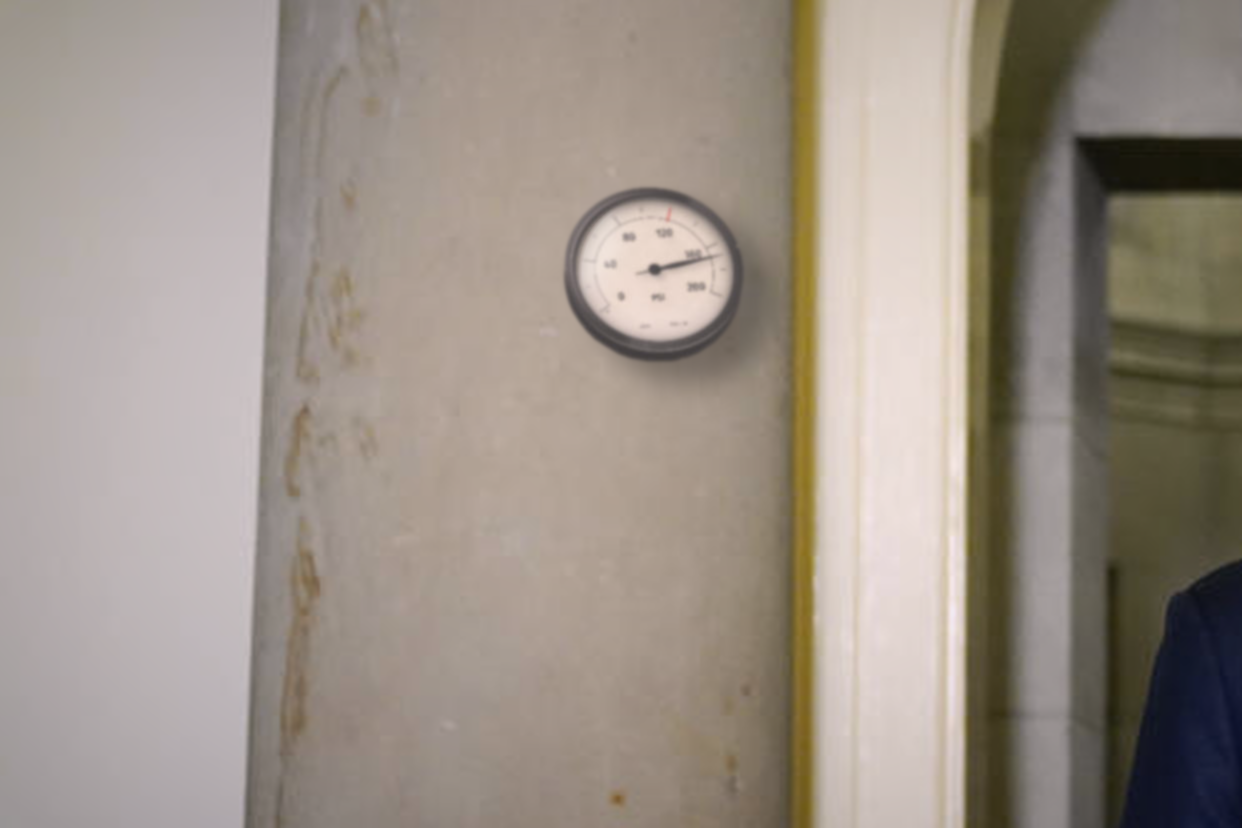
170psi
